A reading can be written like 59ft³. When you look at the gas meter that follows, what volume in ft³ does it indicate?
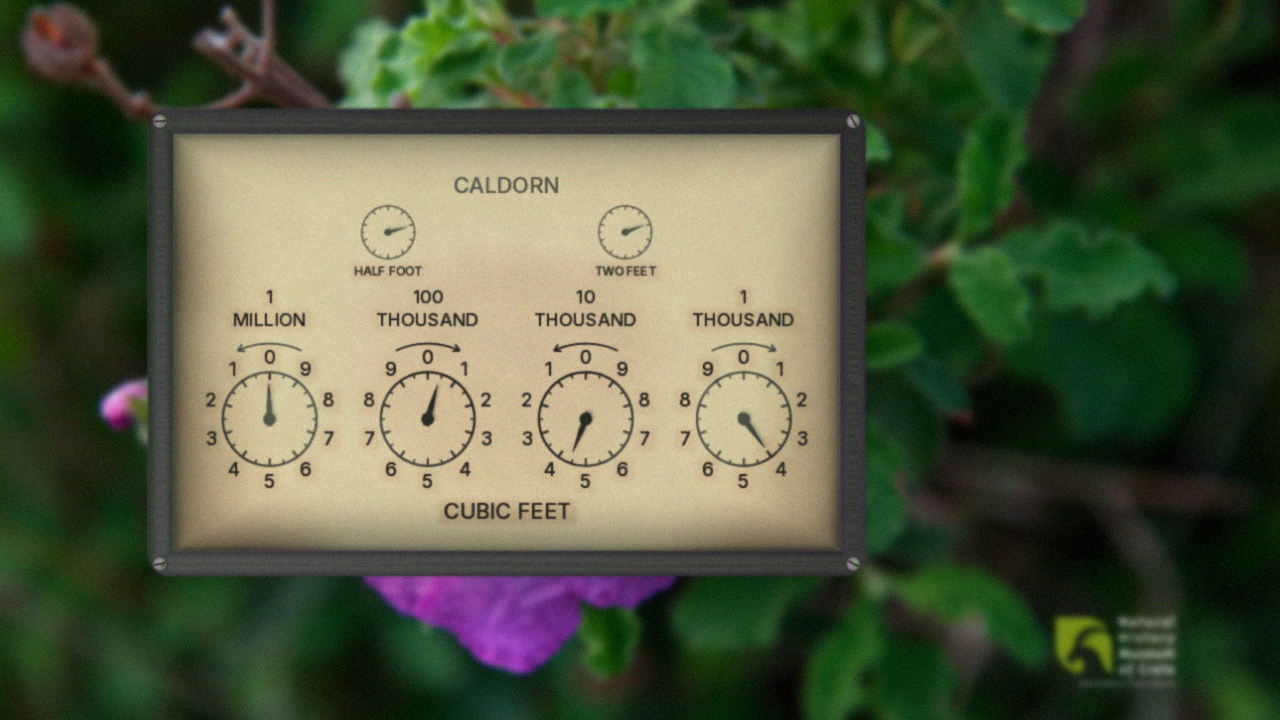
4400ft³
